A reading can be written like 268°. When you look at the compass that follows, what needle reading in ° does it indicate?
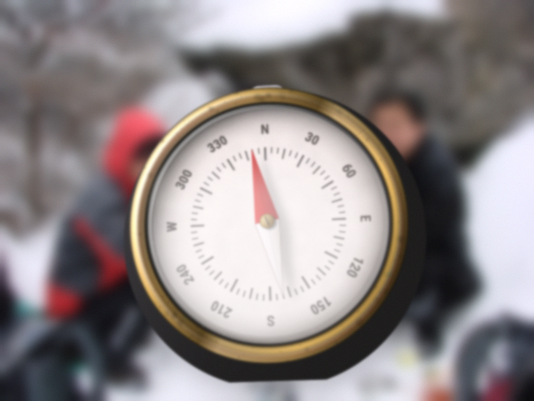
350°
